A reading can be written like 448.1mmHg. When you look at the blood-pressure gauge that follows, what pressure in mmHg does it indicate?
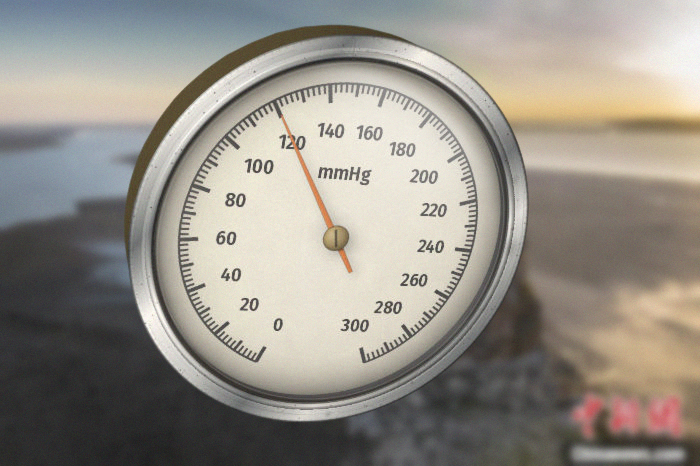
120mmHg
